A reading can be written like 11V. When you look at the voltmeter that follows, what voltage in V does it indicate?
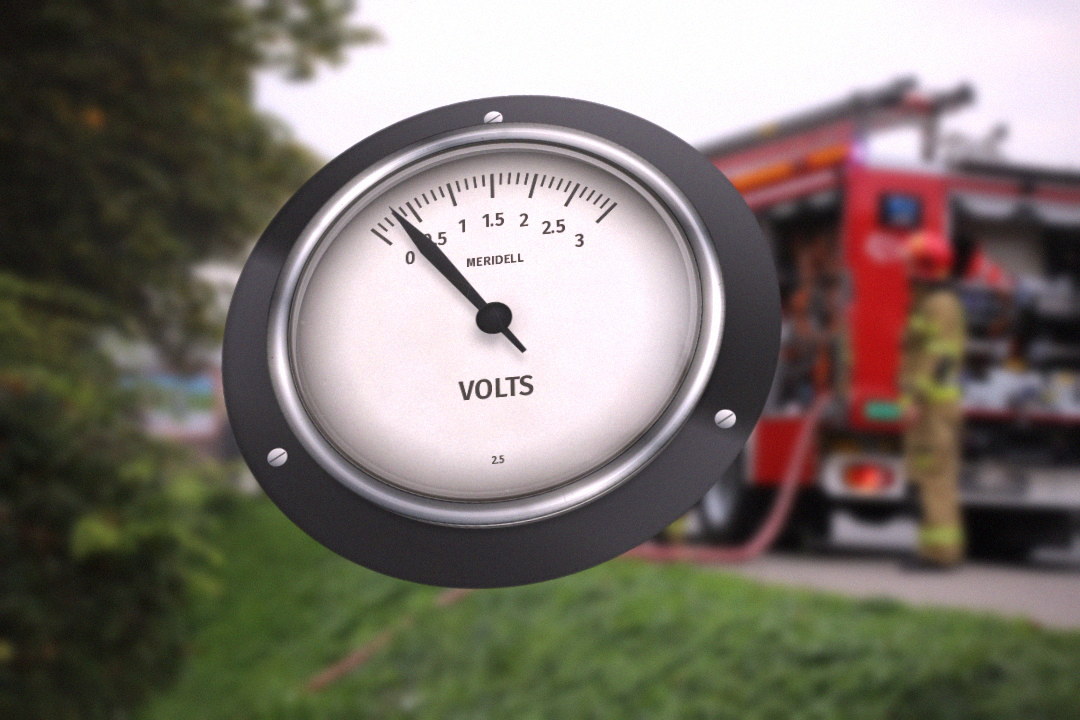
0.3V
